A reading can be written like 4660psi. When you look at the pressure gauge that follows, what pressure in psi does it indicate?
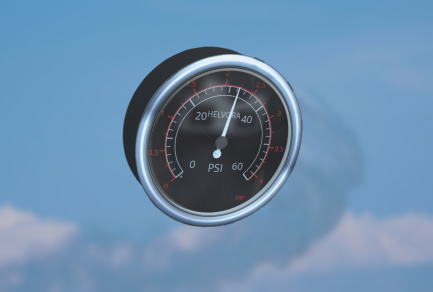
32psi
